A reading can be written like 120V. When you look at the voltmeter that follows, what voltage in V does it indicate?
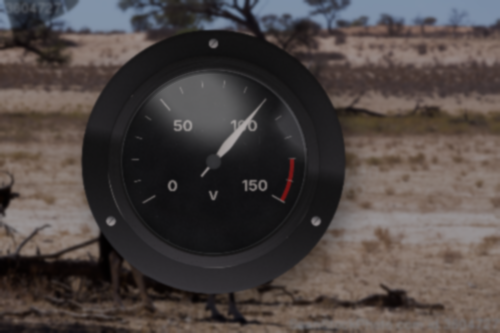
100V
